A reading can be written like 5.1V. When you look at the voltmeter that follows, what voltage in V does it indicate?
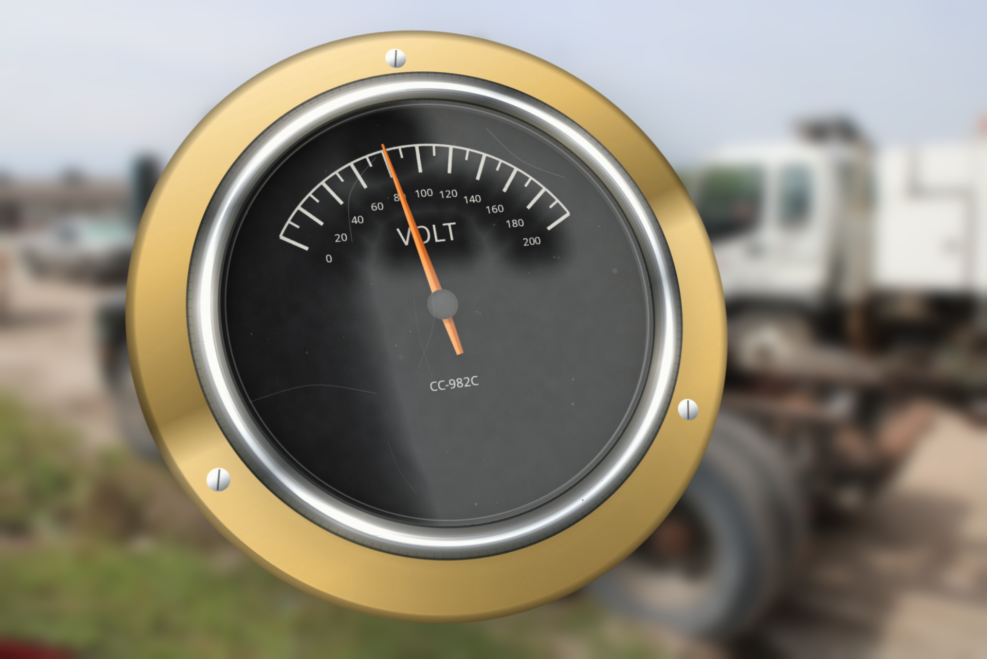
80V
